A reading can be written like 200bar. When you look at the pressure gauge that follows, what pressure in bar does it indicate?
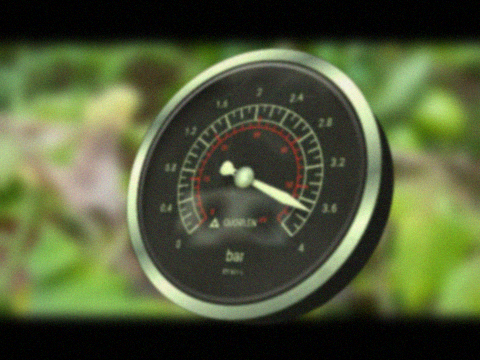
3.7bar
